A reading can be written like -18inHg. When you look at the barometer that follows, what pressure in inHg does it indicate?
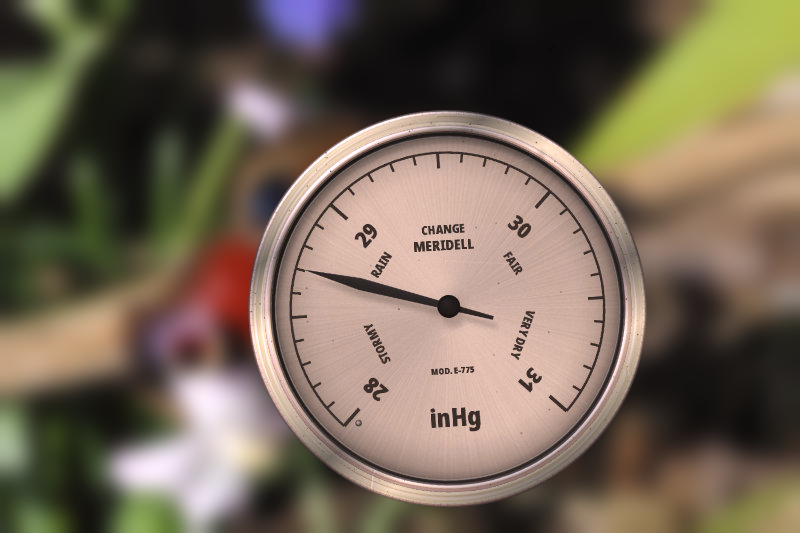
28.7inHg
